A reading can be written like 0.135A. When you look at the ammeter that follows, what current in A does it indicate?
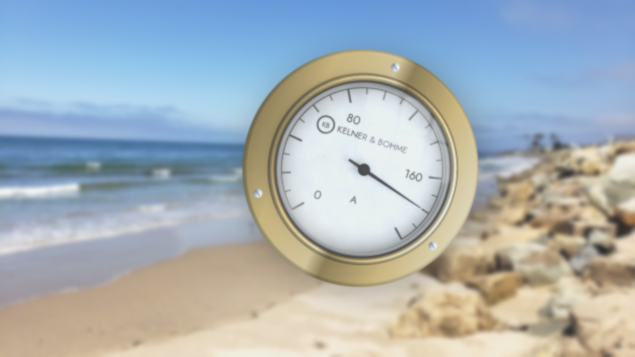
180A
